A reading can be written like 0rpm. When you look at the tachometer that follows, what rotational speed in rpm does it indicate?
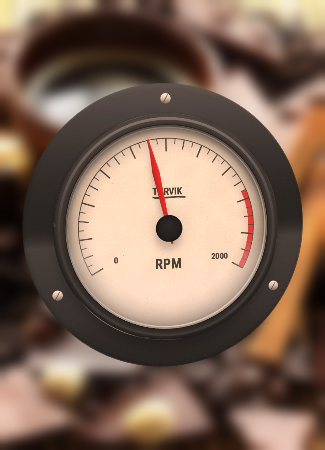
900rpm
